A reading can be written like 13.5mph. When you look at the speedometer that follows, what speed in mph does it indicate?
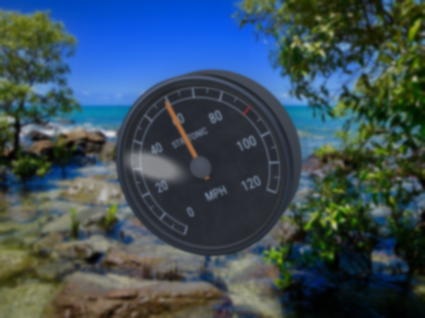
60mph
